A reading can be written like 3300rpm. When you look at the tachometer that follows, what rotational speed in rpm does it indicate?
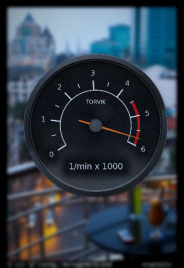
5750rpm
